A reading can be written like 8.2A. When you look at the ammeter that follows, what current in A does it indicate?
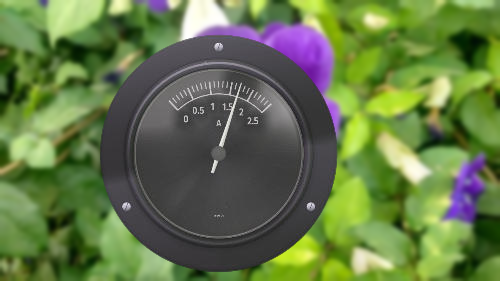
1.7A
